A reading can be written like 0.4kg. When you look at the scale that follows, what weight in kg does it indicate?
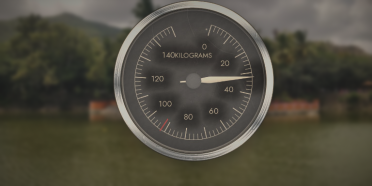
32kg
